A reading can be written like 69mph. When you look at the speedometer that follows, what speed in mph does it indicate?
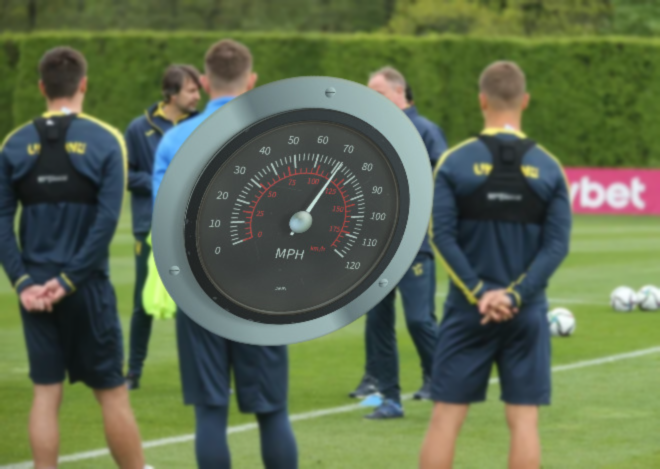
70mph
